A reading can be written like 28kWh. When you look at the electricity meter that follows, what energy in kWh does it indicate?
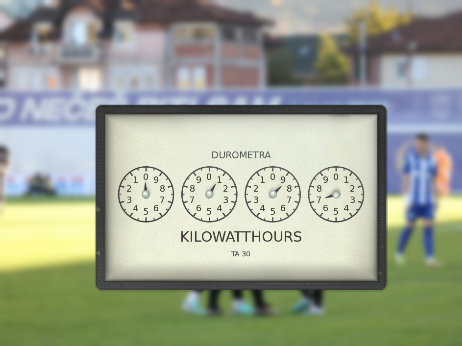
87kWh
